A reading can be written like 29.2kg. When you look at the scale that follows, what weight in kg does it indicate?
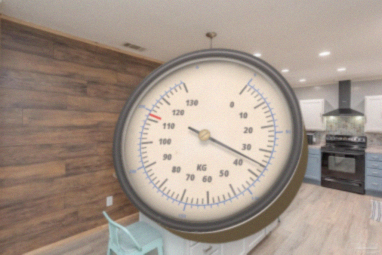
36kg
